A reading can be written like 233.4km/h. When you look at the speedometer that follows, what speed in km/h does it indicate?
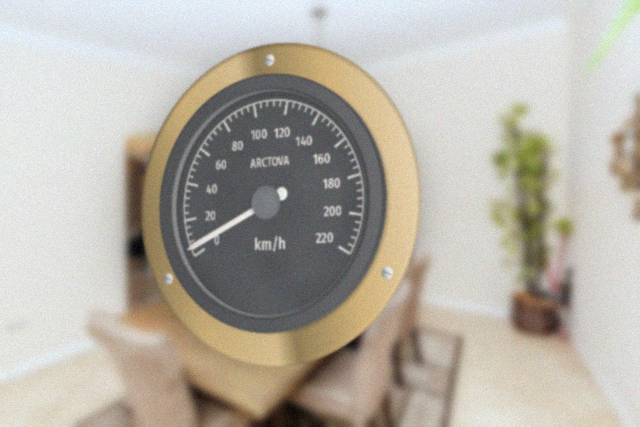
4km/h
